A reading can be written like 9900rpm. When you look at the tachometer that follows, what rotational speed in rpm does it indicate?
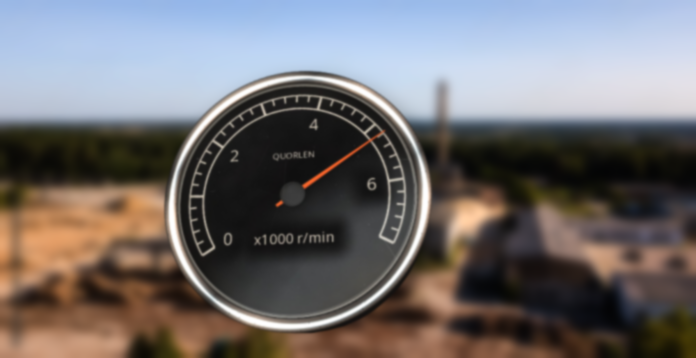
5200rpm
